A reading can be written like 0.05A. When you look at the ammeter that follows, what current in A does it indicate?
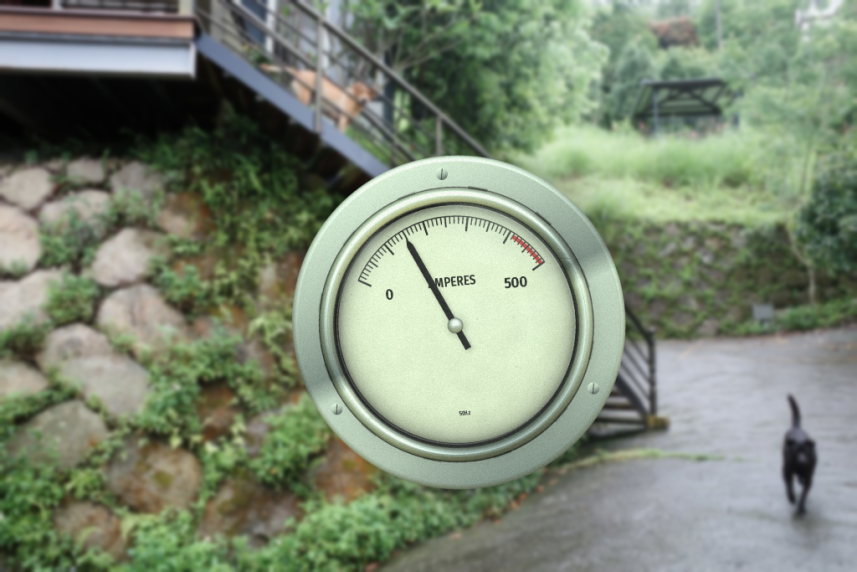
150A
